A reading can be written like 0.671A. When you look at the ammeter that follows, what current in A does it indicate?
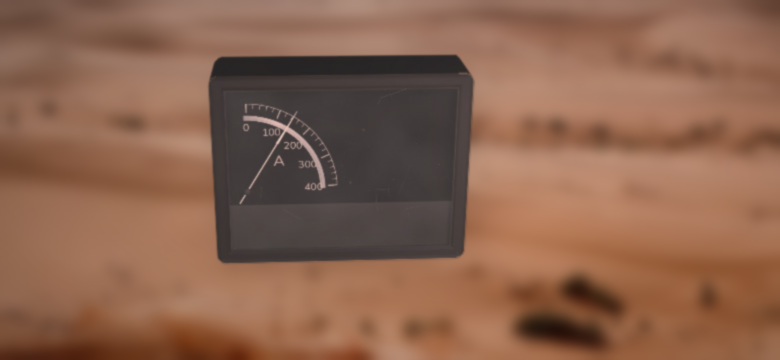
140A
